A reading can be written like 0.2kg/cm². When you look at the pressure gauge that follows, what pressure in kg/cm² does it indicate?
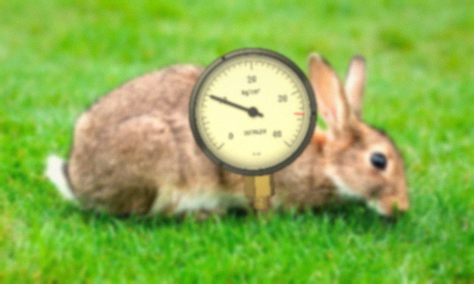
10kg/cm²
